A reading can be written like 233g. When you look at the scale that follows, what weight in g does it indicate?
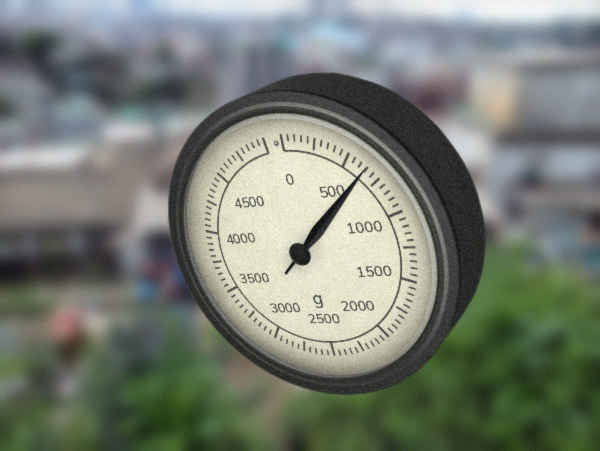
650g
